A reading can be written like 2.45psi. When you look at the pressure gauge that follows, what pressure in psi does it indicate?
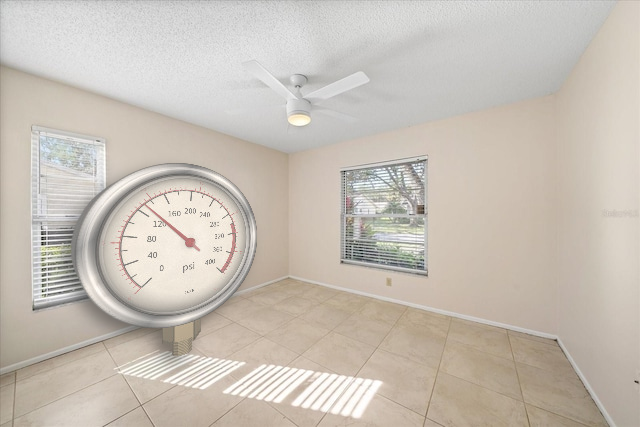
130psi
